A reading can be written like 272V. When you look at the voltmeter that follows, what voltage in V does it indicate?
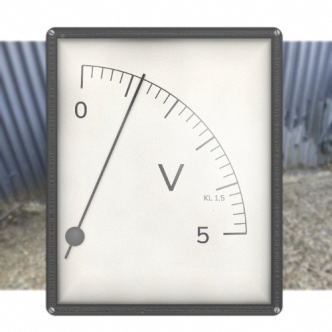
1.2V
